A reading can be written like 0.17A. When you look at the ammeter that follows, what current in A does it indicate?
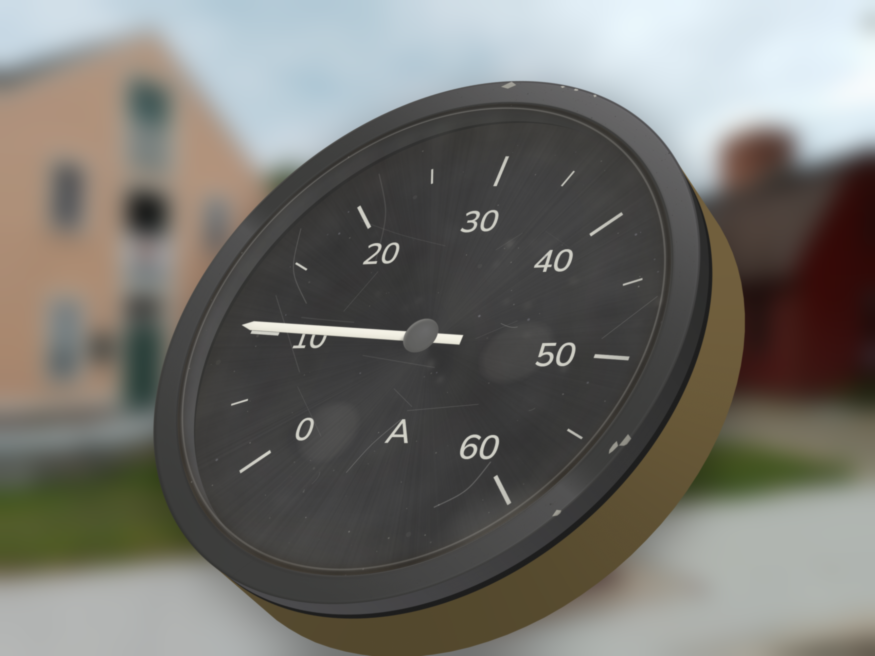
10A
